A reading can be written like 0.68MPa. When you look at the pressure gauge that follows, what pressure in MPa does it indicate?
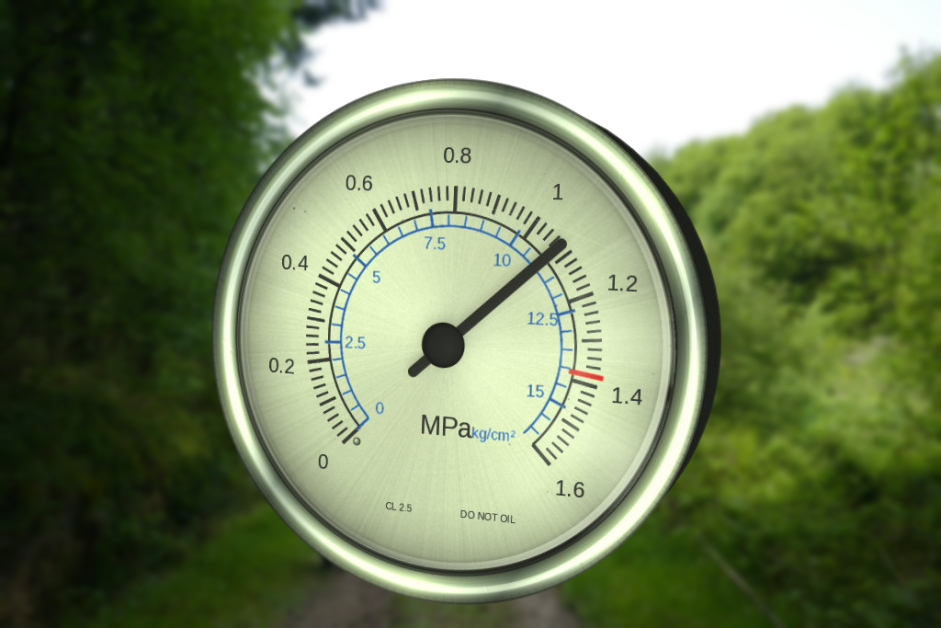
1.08MPa
